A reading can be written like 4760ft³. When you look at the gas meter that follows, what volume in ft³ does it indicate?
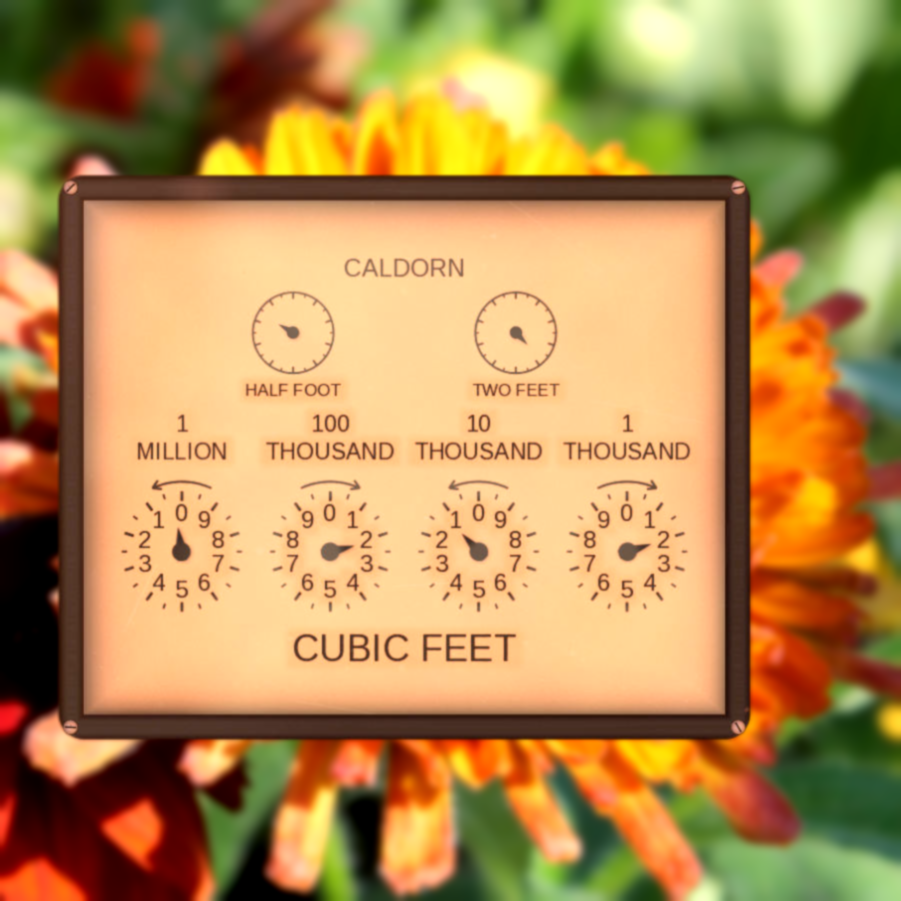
21200ft³
